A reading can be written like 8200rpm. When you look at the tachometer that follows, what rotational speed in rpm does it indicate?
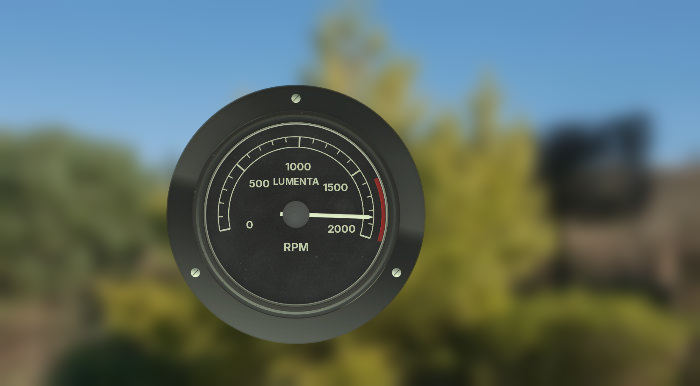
1850rpm
